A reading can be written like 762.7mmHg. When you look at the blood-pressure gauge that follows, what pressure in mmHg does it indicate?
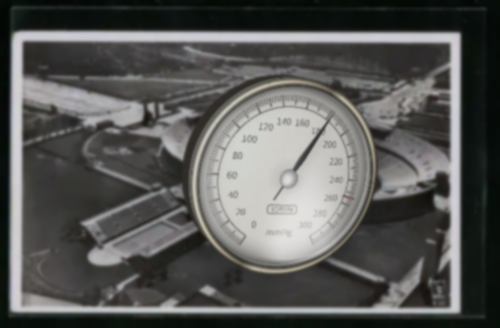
180mmHg
